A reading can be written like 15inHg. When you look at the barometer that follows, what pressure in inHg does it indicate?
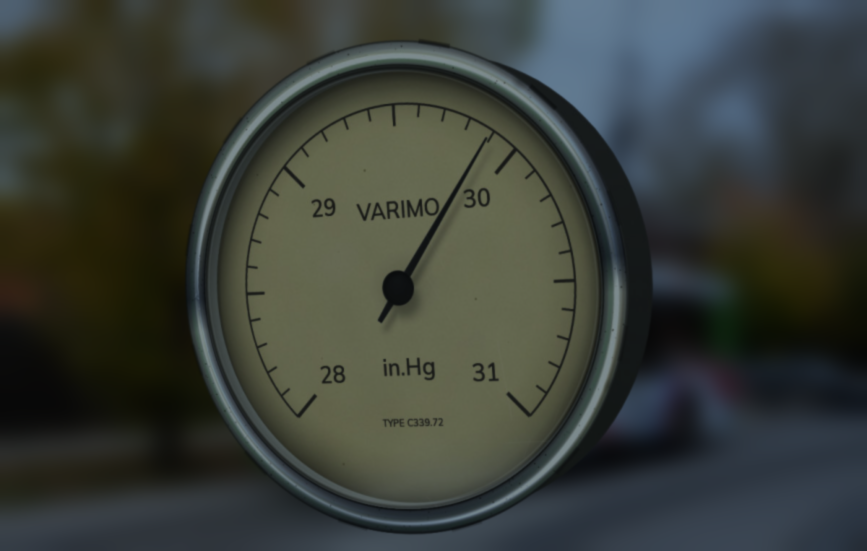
29.9inHg
